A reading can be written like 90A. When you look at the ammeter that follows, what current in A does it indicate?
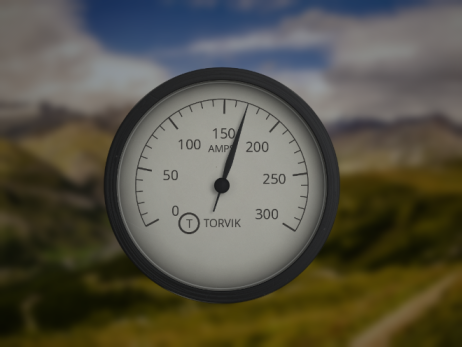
170A
